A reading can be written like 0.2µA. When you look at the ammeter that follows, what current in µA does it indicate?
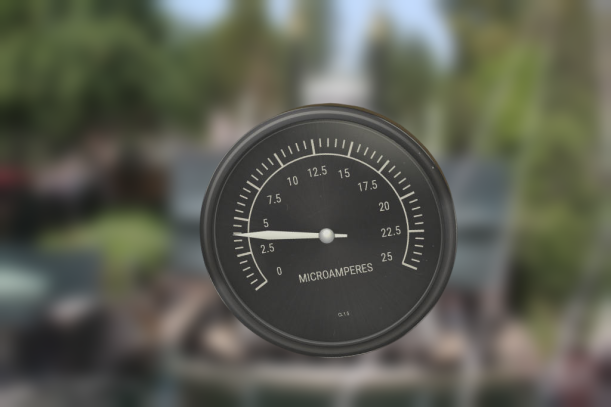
4µA
